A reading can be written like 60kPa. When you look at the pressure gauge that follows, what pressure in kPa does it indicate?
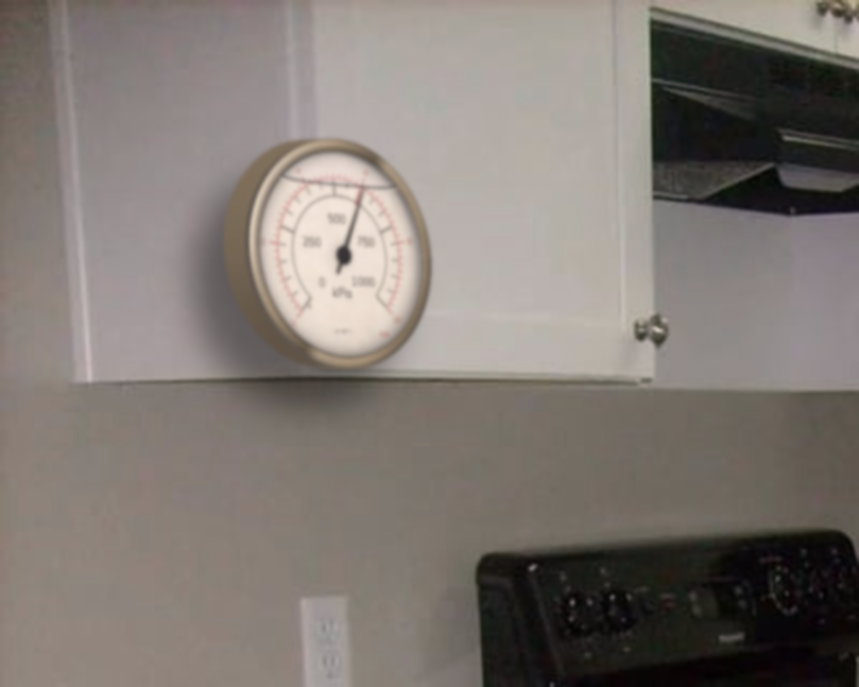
600kPa
